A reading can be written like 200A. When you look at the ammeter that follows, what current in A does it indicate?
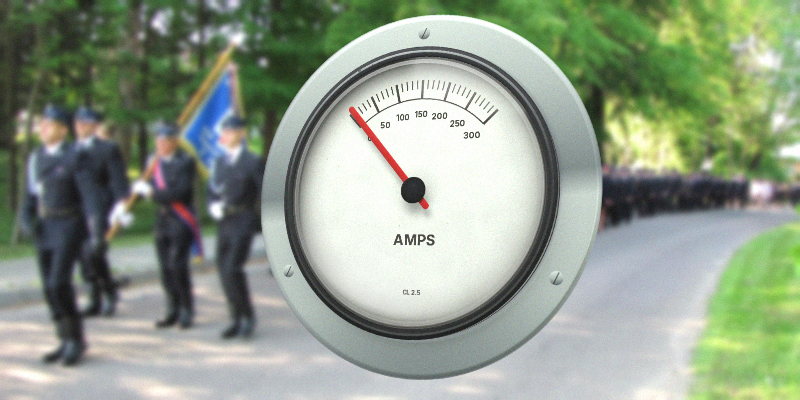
10A
